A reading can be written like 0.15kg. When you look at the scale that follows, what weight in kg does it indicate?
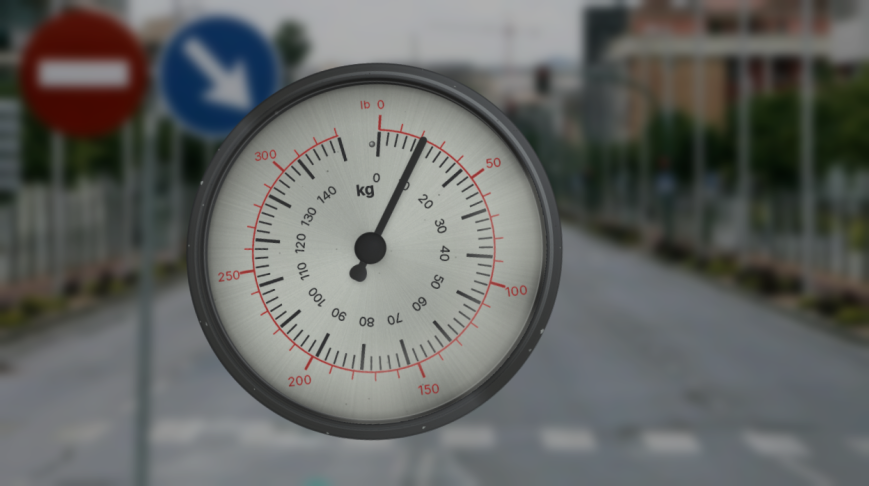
10kg
